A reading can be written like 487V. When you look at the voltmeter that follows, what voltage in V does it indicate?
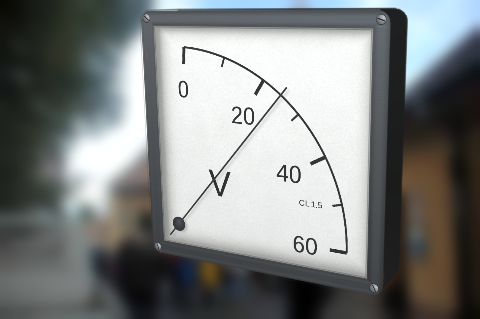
25V
